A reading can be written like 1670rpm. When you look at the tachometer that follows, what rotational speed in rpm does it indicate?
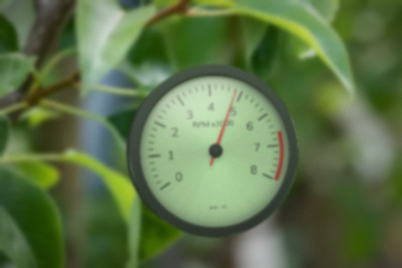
4800rpm
